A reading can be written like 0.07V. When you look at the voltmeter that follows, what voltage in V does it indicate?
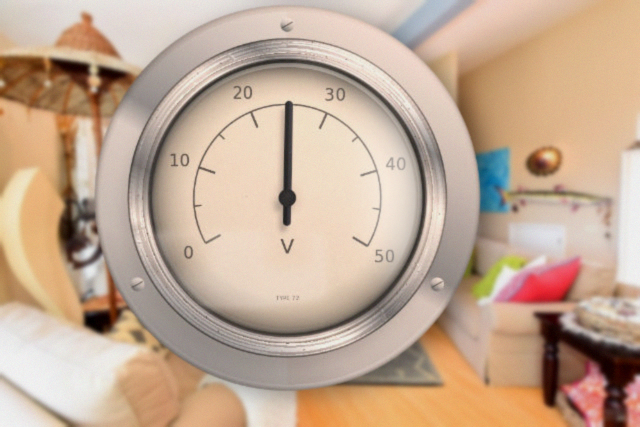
25V
